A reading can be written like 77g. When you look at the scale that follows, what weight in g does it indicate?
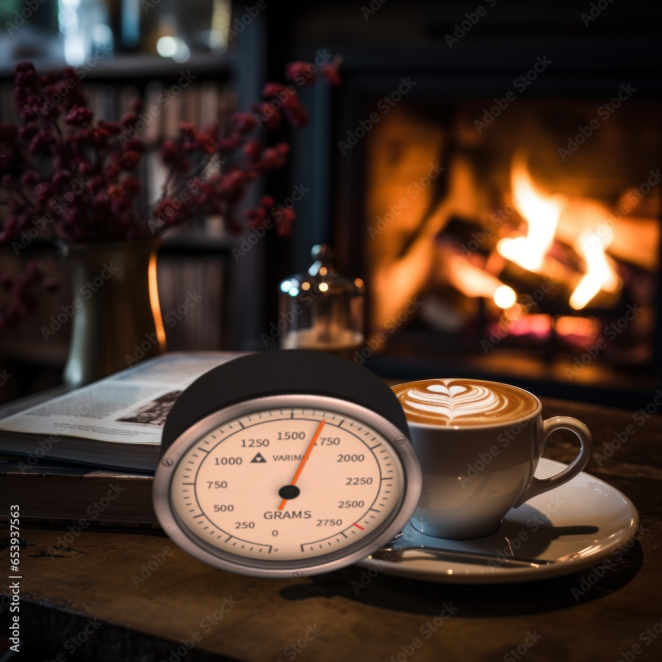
1650g
